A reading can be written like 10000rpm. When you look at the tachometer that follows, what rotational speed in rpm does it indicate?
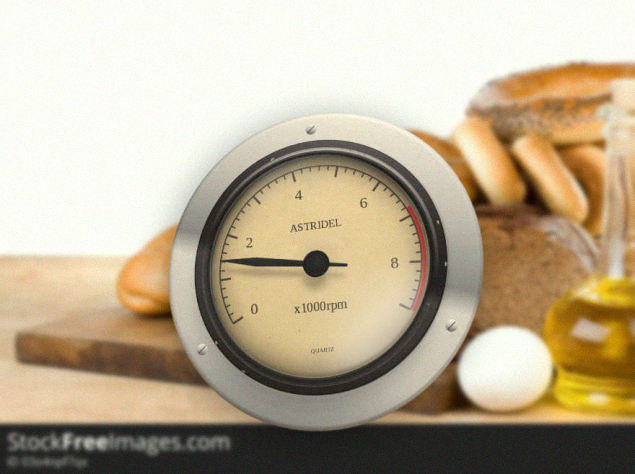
1400rpm
